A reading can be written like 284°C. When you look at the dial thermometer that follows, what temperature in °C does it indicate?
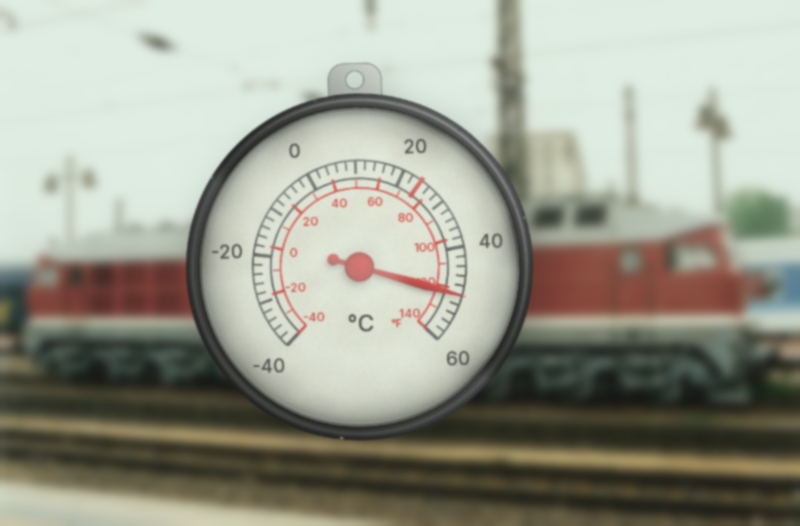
50°C
